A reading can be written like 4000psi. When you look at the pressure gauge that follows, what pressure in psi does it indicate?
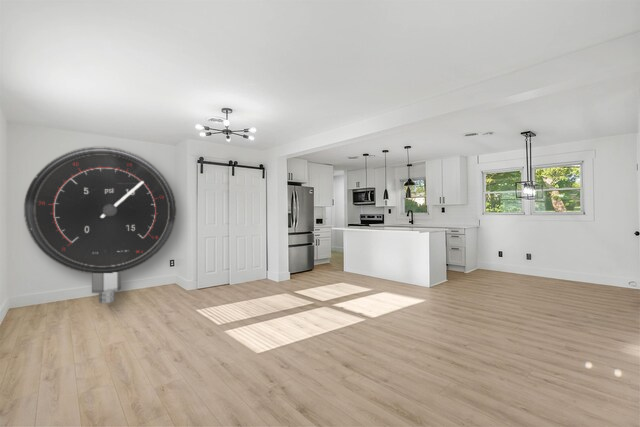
10psi
